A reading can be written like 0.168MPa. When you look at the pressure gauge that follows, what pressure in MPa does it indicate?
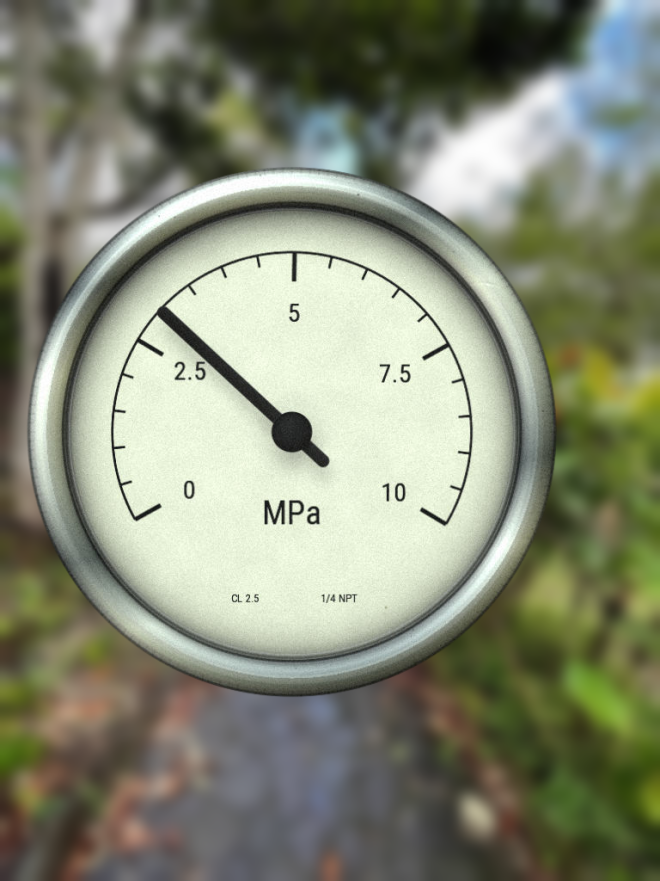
3MPa
